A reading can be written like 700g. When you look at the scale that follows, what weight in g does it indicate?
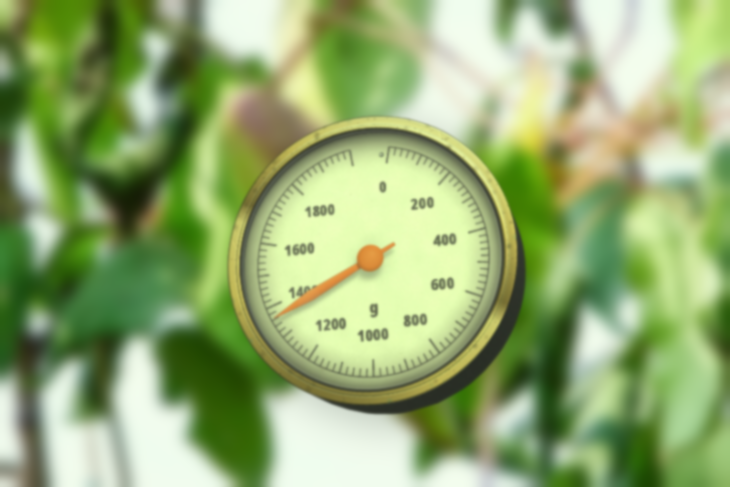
1360g
